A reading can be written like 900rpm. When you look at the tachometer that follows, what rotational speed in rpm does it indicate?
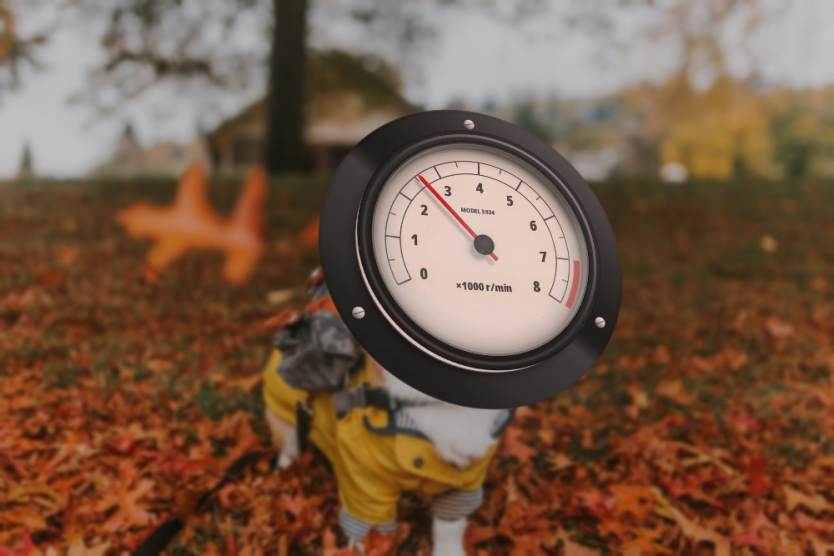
2500rpm
